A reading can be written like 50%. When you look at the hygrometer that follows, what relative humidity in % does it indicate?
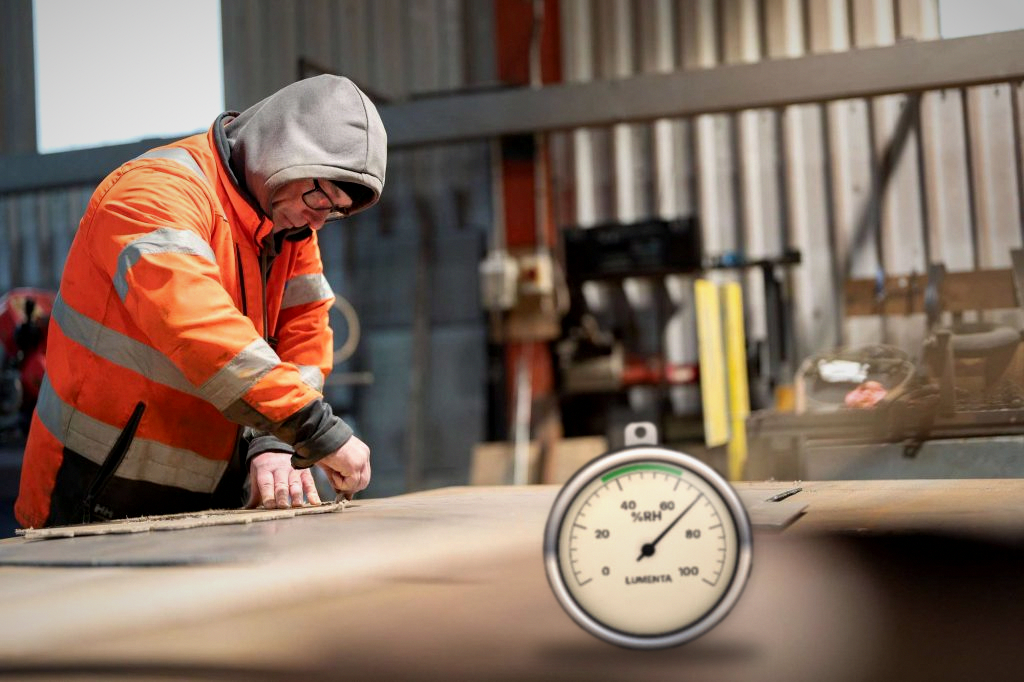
68%
